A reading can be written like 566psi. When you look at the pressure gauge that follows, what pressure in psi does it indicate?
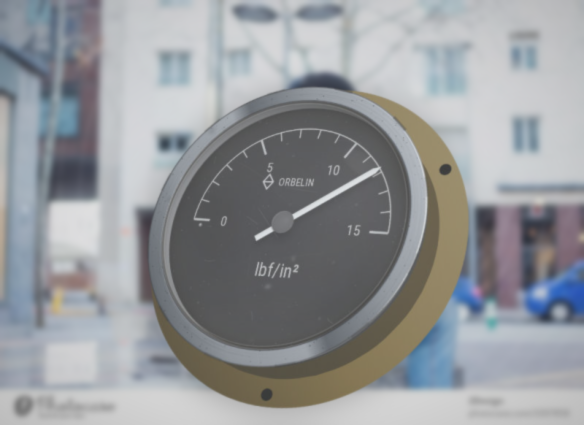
12psi
